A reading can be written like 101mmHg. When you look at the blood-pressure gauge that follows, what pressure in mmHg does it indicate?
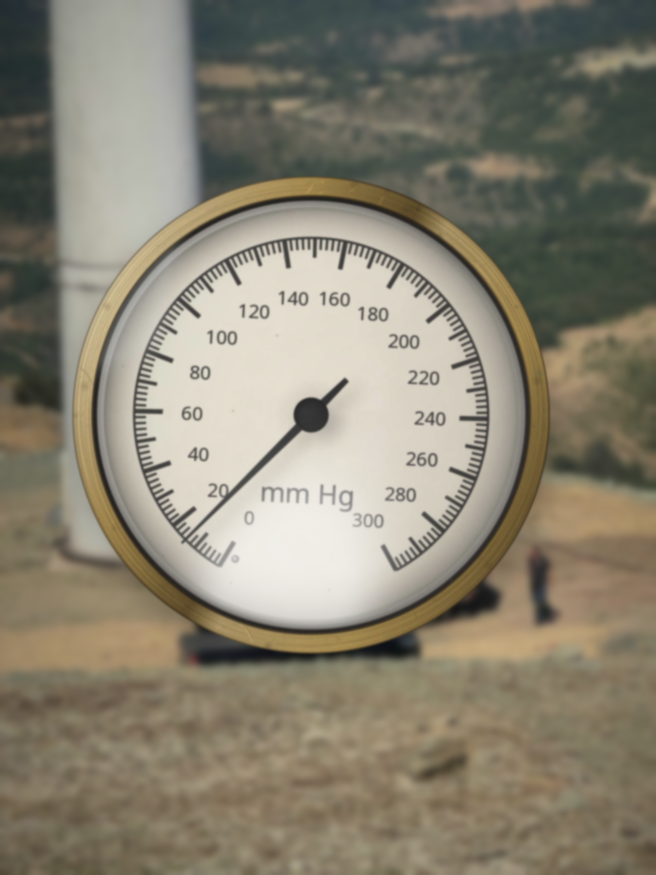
14mmHg
